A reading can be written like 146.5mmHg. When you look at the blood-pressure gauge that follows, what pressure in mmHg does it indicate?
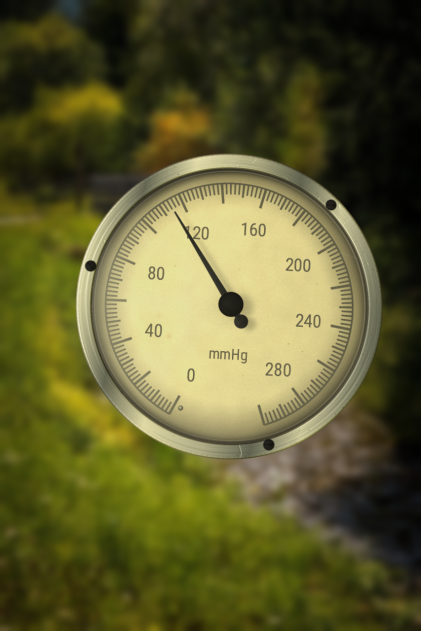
114mmHg
